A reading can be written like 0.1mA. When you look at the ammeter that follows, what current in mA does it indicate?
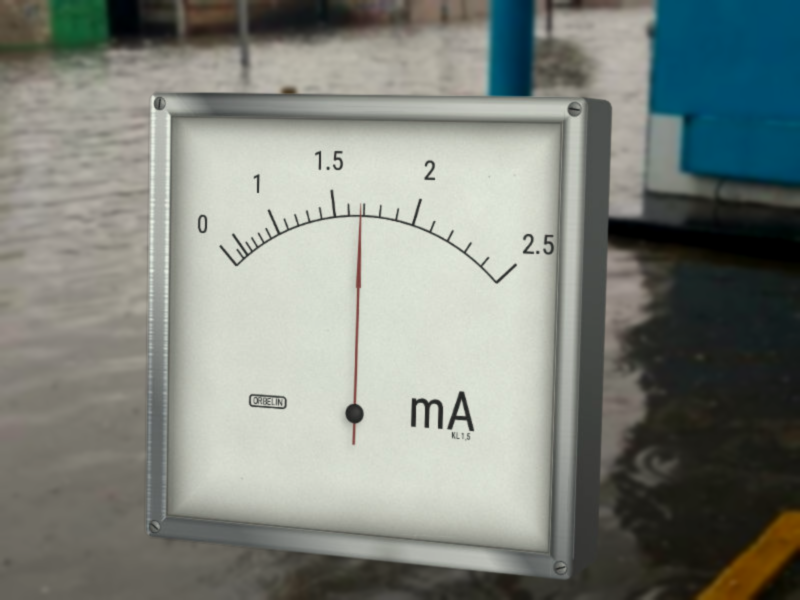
1.7mA
